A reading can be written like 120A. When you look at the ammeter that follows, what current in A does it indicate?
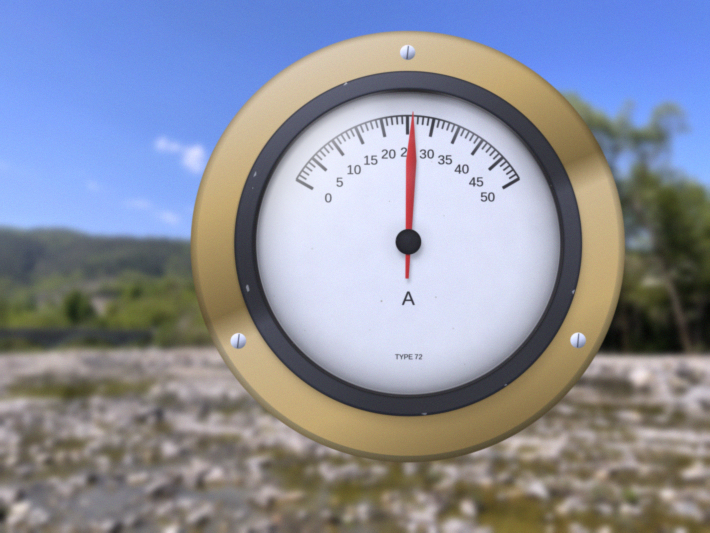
26A
